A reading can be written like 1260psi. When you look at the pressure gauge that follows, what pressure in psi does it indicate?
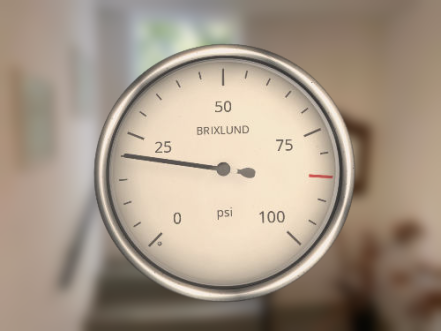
20psi
